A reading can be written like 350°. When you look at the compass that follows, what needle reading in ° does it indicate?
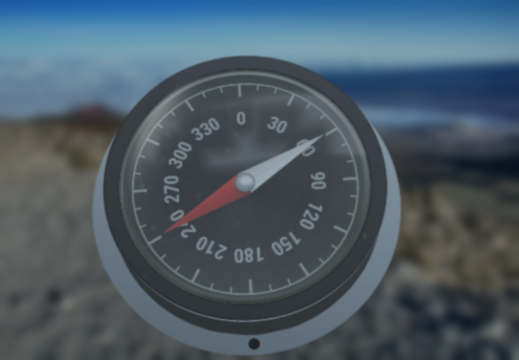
240°
